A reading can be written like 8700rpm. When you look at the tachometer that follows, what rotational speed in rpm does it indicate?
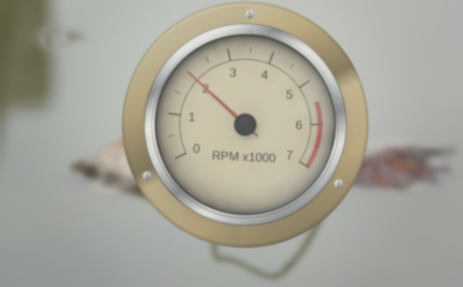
2000rpm
